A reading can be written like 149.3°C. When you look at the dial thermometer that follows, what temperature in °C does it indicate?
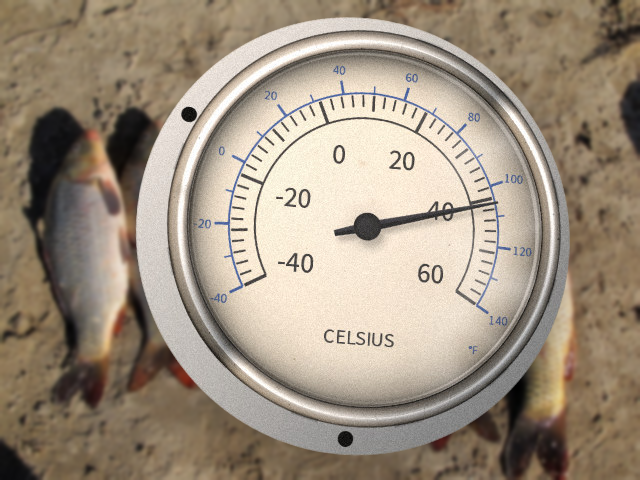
41°C
